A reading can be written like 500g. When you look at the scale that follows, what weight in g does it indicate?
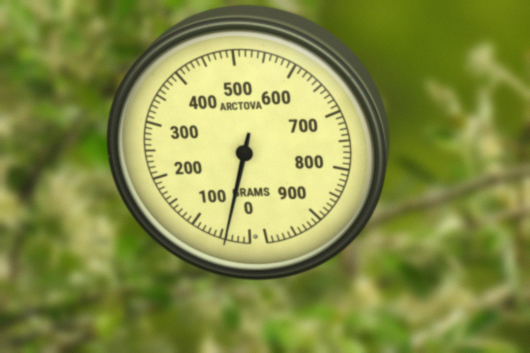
40g
